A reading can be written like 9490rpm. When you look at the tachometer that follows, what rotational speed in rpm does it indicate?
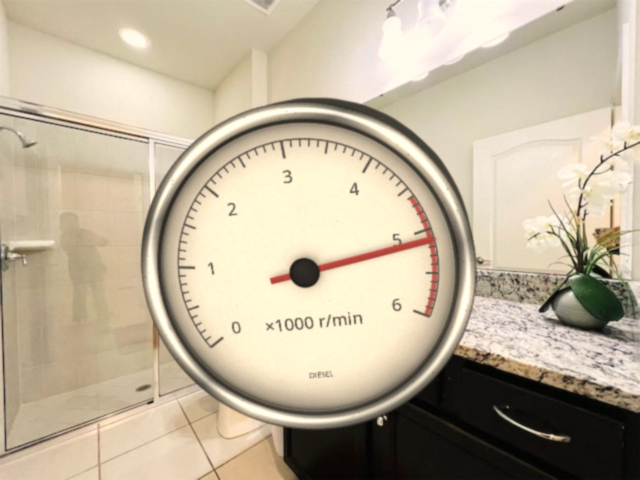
5100rpm
